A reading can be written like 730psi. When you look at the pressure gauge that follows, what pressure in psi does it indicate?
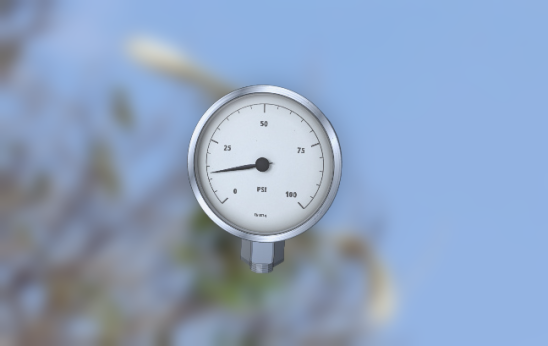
12.5psi
